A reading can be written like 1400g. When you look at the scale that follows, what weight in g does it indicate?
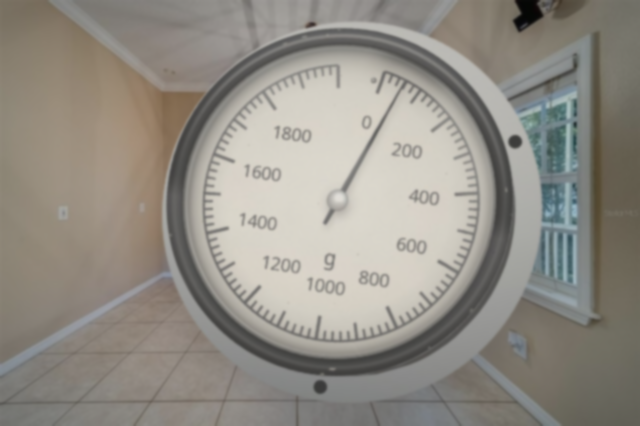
60g
